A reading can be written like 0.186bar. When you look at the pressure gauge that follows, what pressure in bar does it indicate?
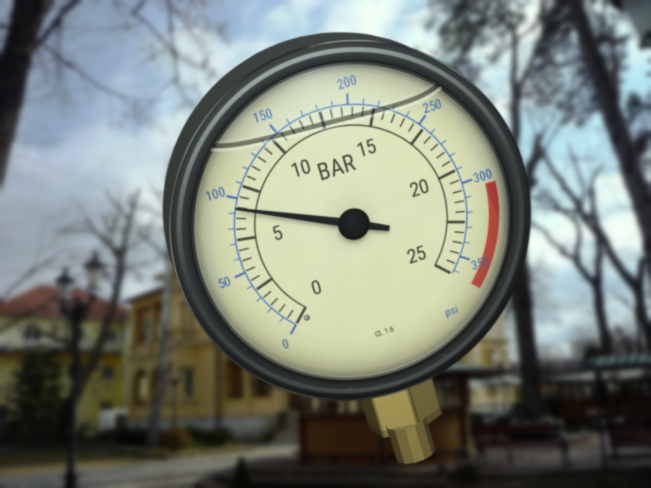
6.5bar
